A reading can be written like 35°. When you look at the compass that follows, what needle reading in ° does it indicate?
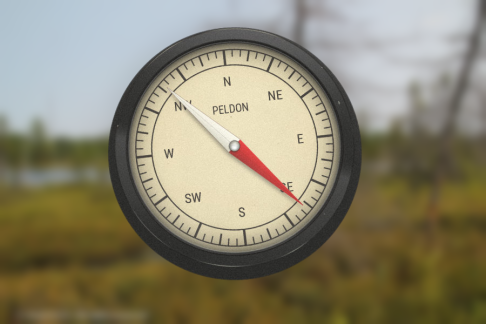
137.5°
